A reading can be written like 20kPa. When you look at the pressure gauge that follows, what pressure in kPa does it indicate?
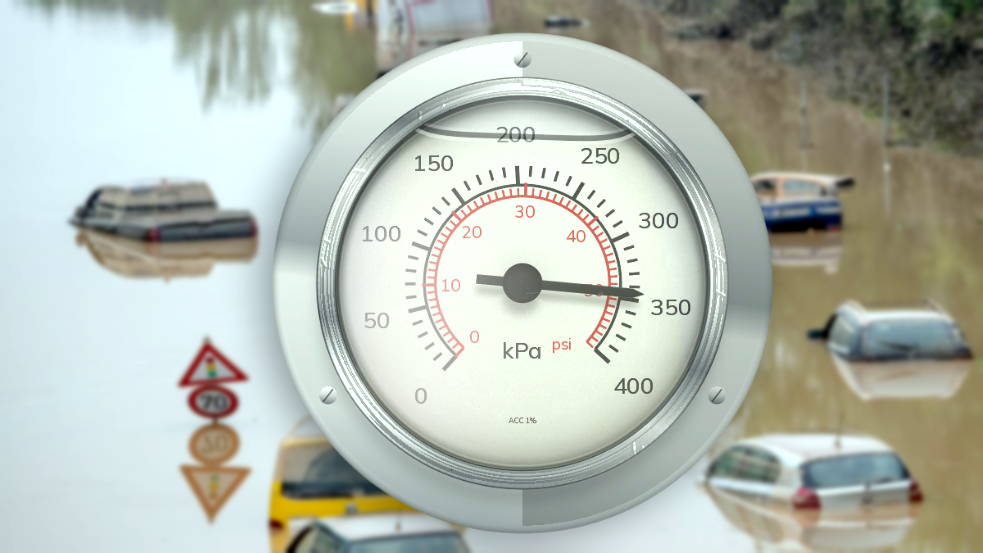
345kPa
